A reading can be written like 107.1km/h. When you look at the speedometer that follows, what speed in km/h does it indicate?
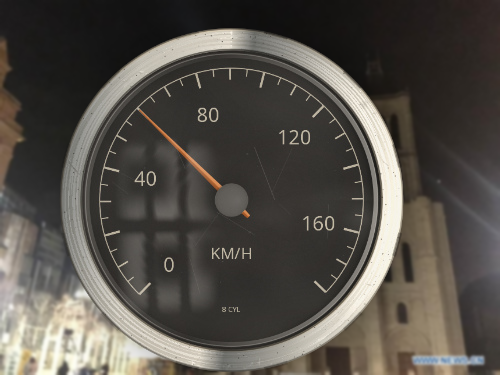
60km/h
